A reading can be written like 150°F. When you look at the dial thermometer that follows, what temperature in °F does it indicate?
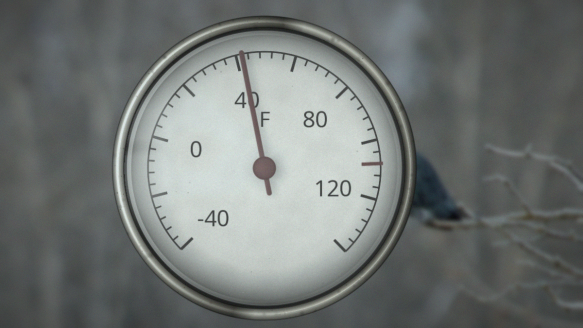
42°F
